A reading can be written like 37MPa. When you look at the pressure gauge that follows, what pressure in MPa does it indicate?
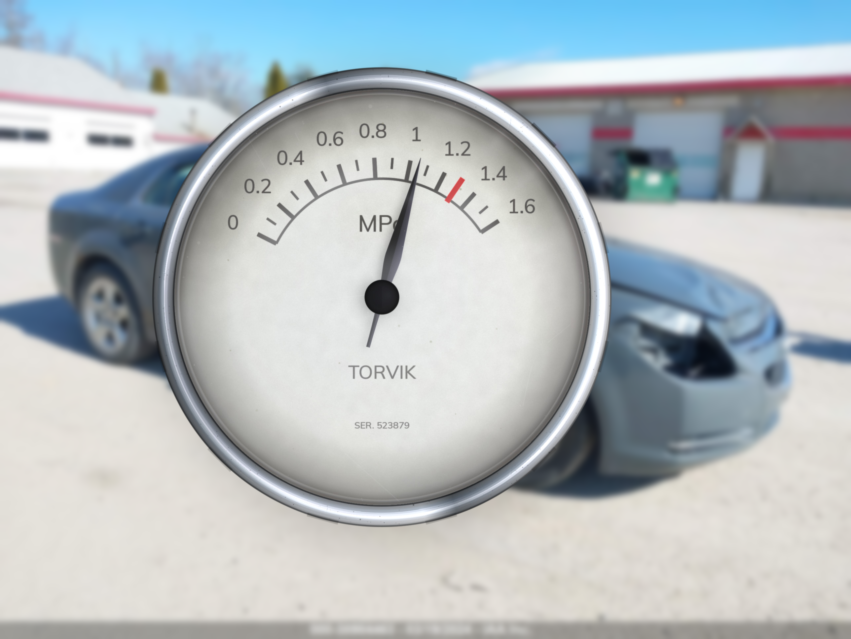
1.05MPa
